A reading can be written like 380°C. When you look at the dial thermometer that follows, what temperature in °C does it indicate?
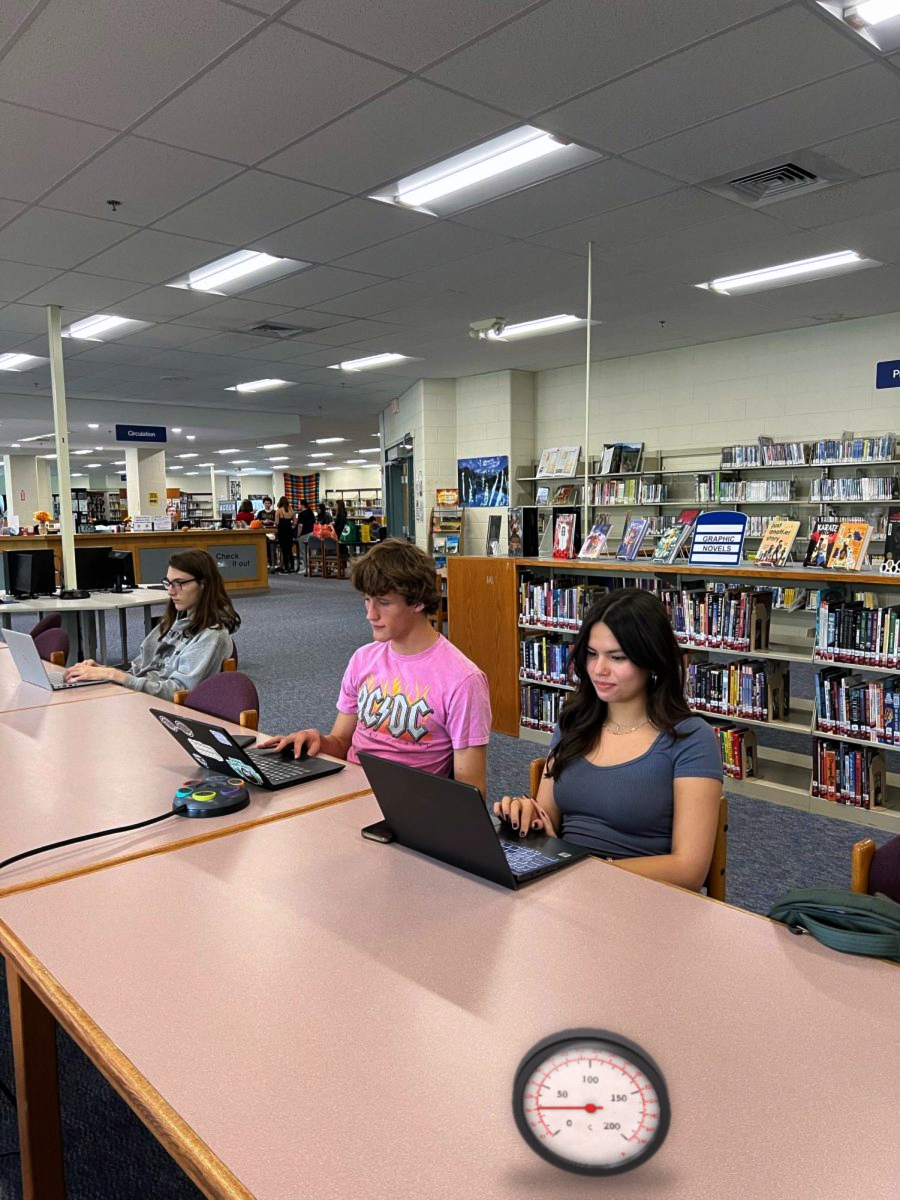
30°C
